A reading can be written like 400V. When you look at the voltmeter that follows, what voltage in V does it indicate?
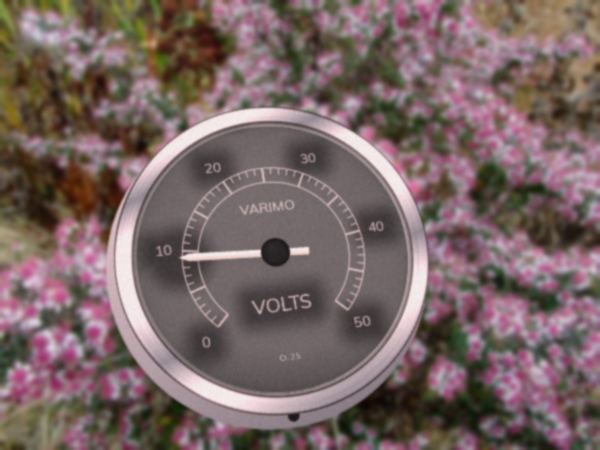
9V
